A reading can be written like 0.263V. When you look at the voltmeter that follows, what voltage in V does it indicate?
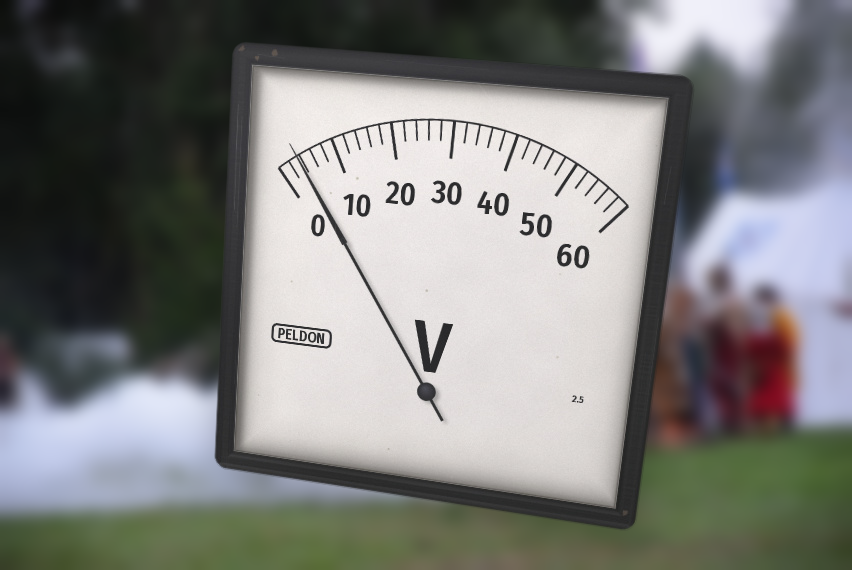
4V
